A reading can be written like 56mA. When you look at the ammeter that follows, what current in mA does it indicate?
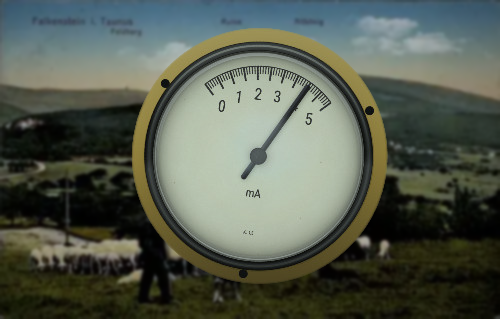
4mA
